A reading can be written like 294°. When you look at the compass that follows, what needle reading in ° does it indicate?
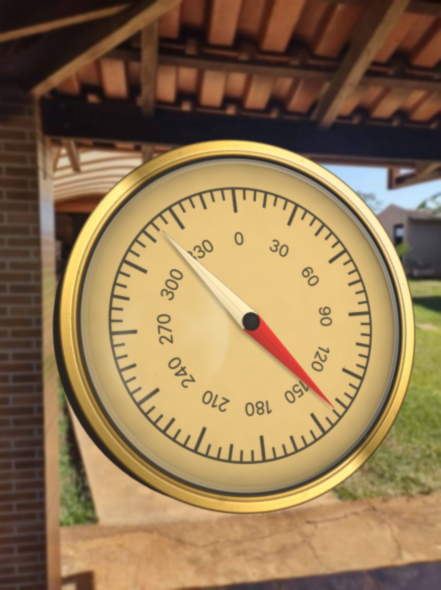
140°
